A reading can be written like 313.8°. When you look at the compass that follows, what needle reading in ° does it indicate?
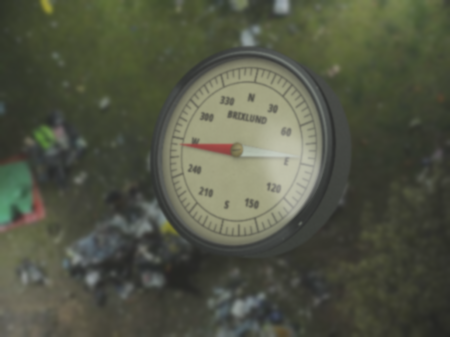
265°
